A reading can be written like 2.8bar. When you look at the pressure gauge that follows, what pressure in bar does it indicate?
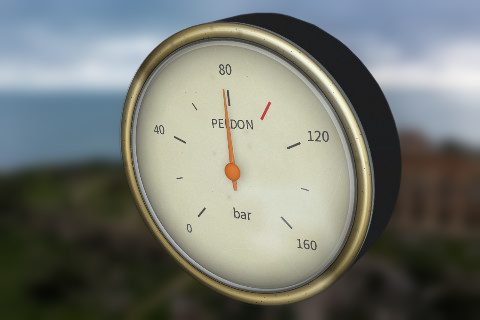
80bar
